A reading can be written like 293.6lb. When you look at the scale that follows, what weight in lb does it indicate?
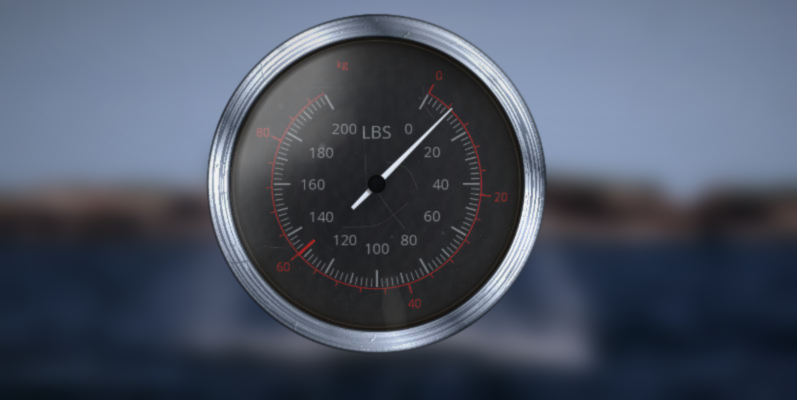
10lb
